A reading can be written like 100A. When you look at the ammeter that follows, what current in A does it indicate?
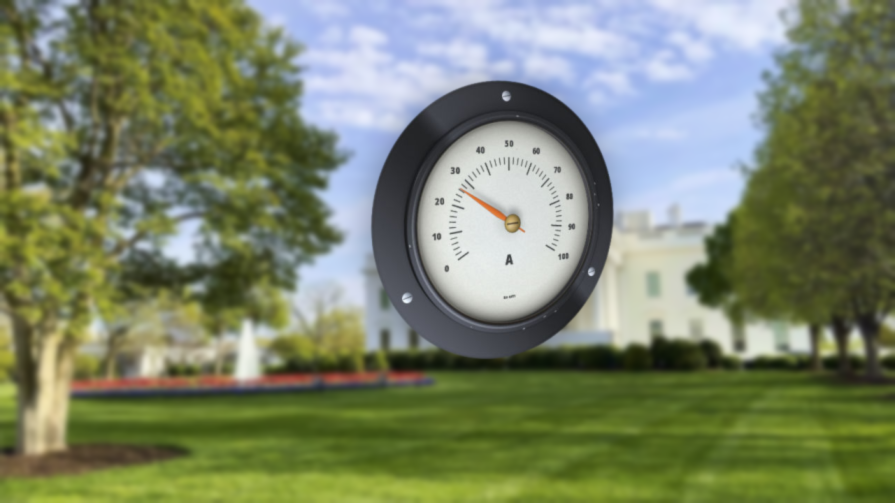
26A
